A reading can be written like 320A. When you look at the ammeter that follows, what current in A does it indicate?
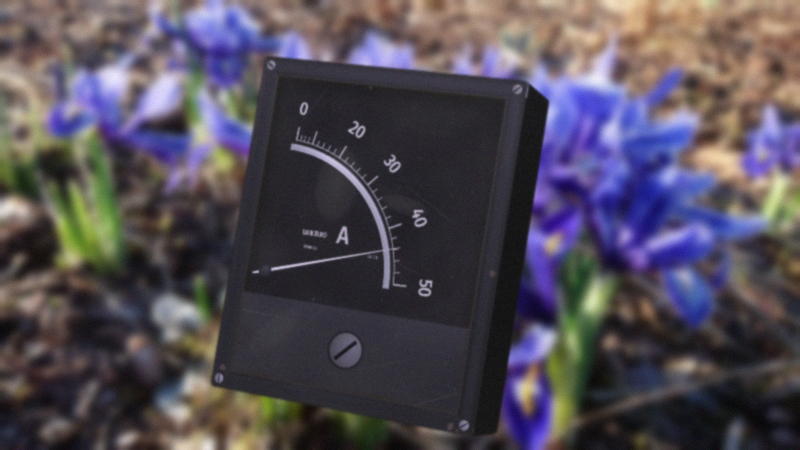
44A
